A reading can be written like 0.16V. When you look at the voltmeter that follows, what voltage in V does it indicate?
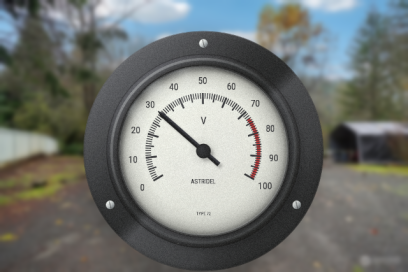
30V
